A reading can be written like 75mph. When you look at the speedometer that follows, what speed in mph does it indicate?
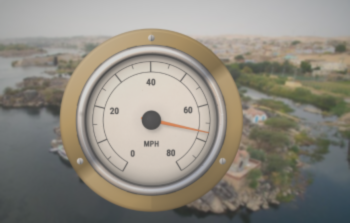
67.5mph
